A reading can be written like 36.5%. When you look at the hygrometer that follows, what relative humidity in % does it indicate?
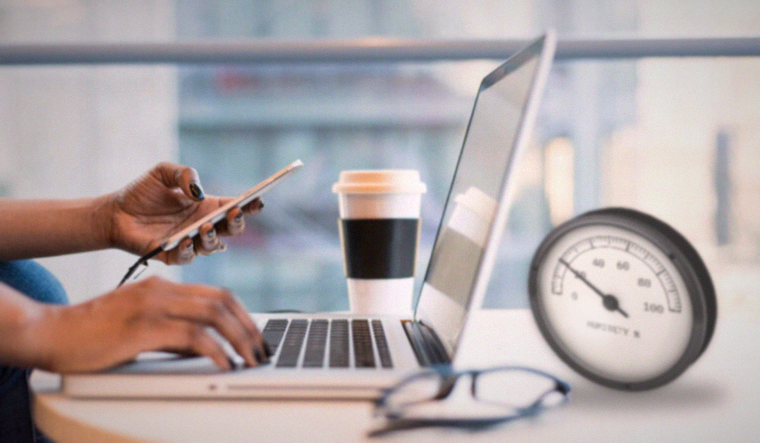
20%
